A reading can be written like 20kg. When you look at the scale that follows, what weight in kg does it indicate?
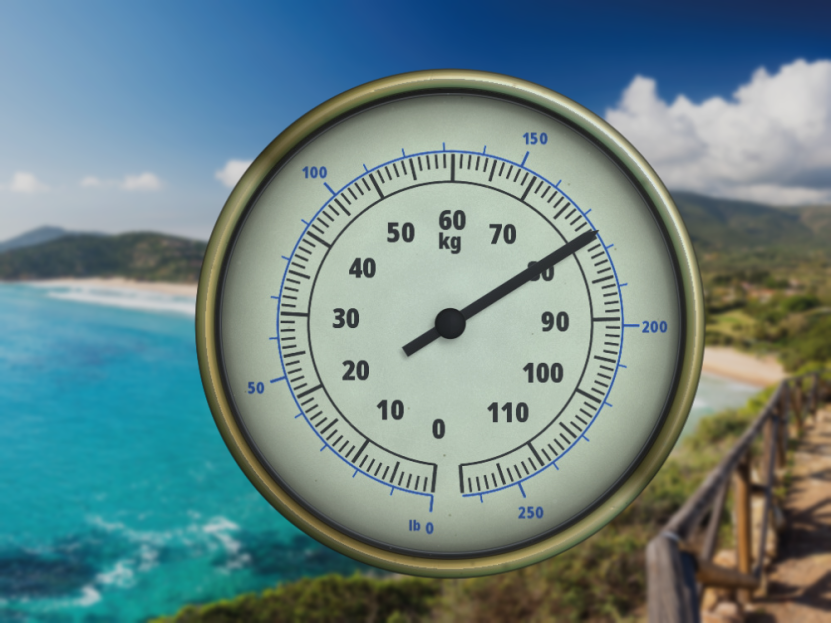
79.5kg
